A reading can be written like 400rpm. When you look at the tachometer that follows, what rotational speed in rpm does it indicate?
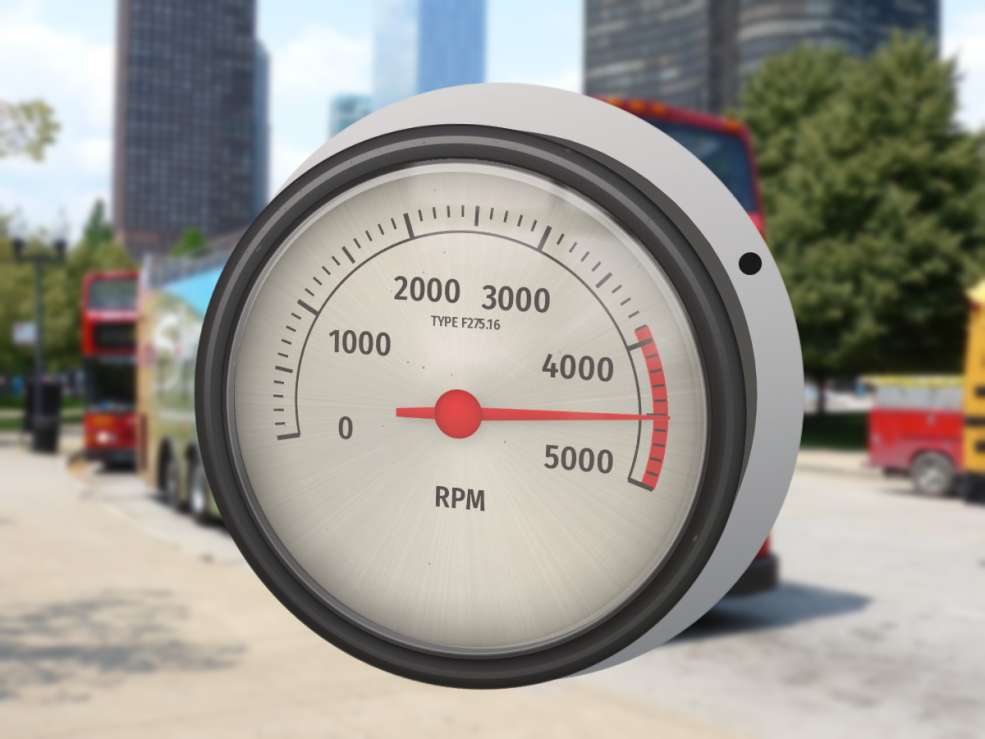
4500rpm
